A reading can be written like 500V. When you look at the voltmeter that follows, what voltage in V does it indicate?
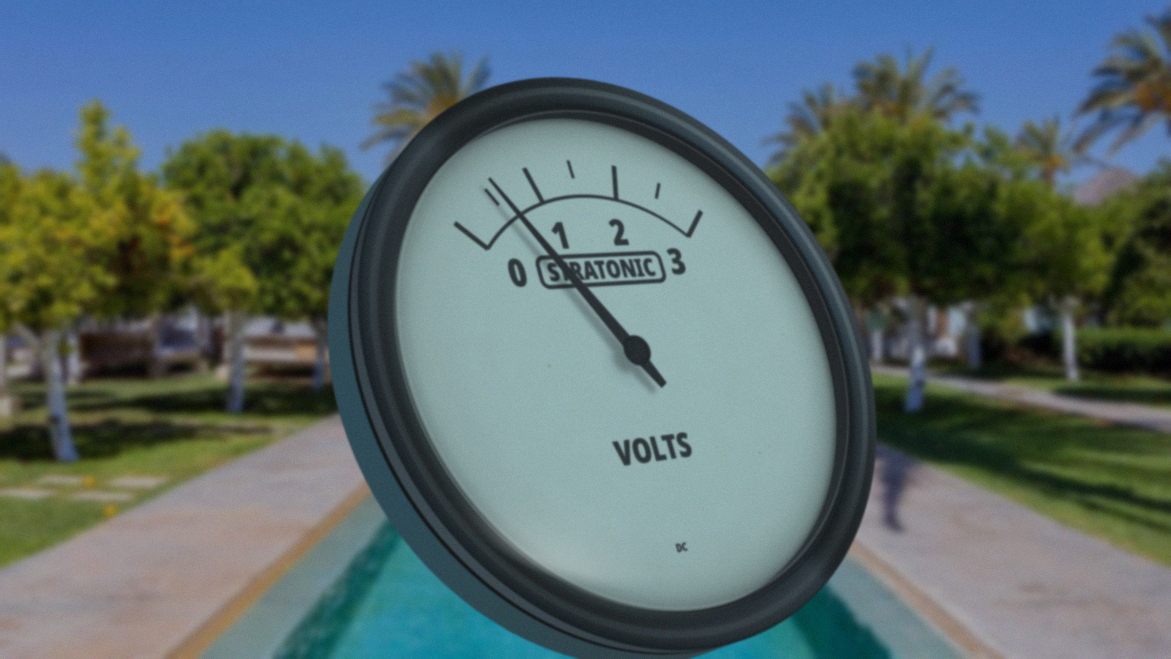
0.5V
